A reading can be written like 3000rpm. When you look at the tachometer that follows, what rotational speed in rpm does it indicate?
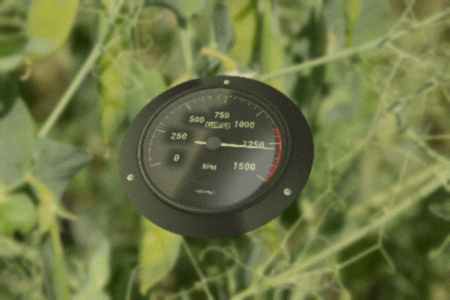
1300rpm
